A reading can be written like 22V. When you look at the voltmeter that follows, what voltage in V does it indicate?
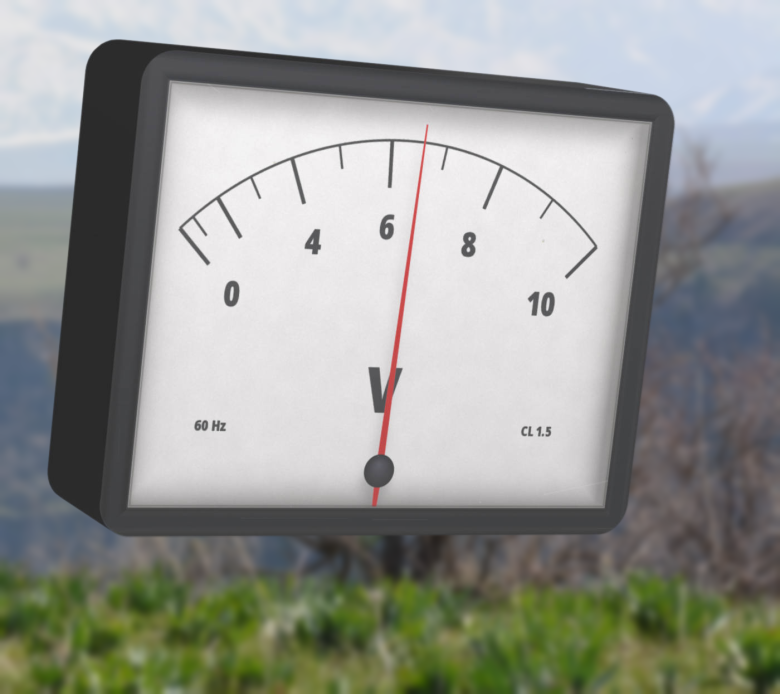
6.5V
